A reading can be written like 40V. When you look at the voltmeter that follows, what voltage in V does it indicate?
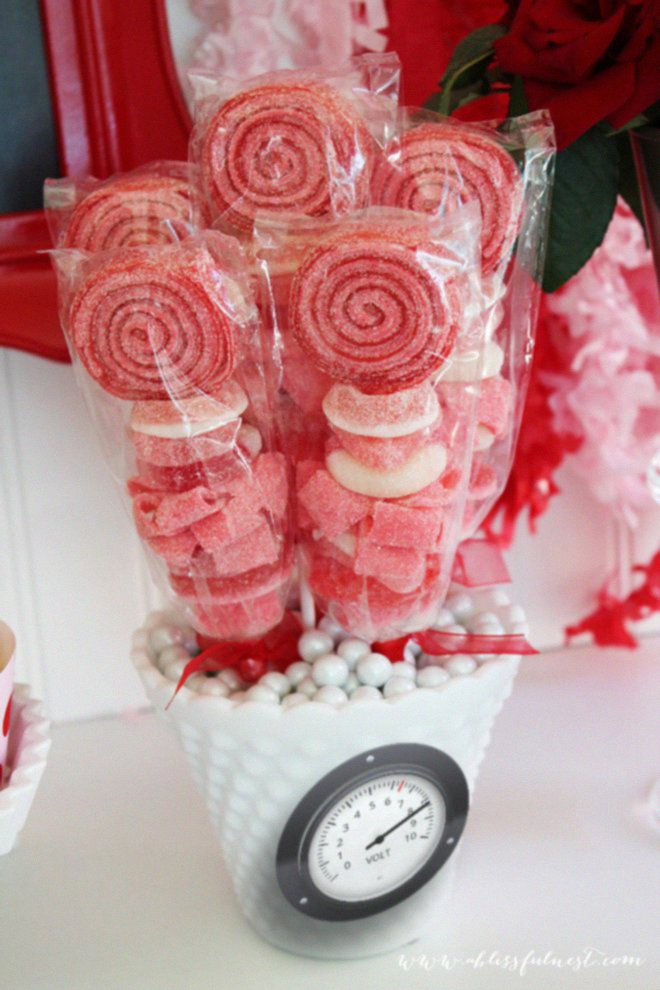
8V
